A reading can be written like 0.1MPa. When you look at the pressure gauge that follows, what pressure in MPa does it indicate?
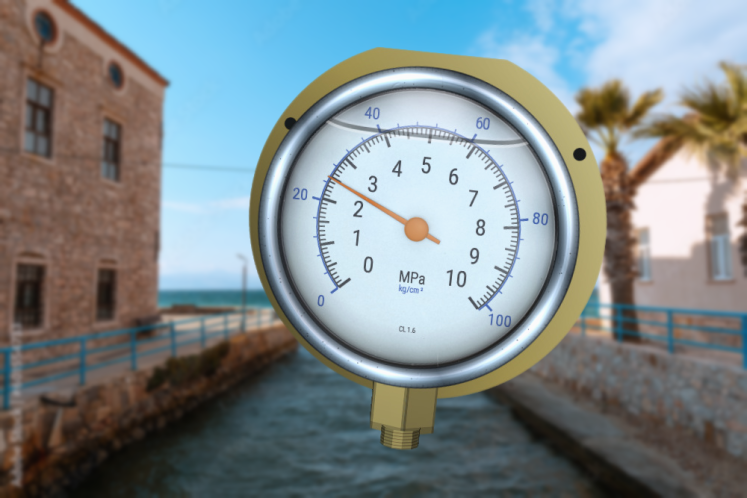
2.5MPa
